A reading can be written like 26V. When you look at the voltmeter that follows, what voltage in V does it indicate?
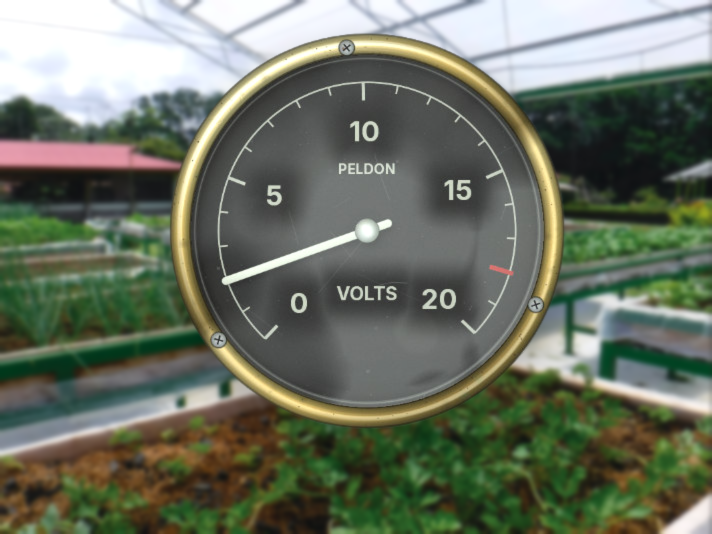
2V
